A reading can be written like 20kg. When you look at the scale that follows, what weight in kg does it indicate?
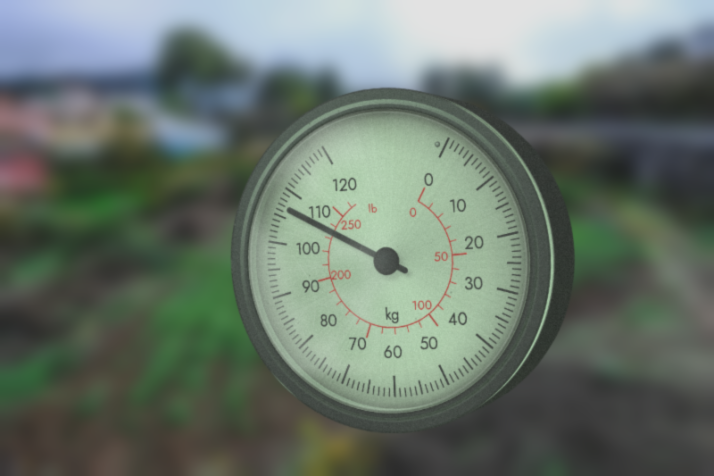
107kg
